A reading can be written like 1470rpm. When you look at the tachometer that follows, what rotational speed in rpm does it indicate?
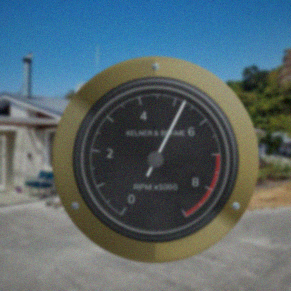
5250rpm
